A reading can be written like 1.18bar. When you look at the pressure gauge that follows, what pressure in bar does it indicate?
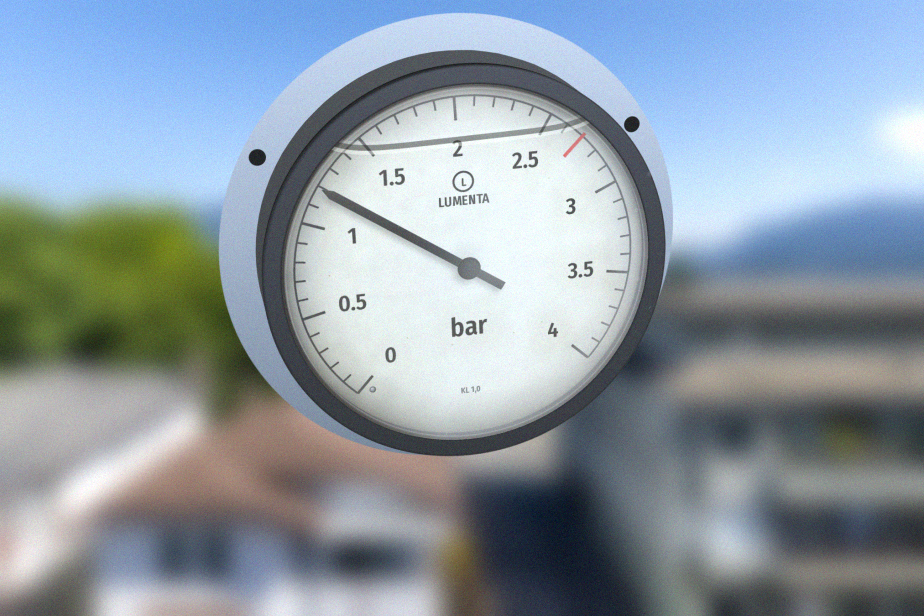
1.2bar
